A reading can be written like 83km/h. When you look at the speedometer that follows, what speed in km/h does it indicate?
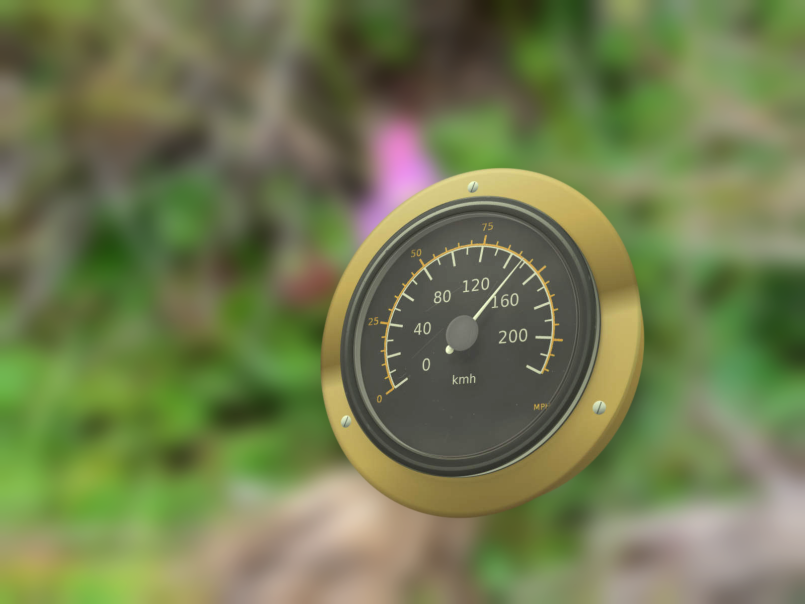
150km/h
